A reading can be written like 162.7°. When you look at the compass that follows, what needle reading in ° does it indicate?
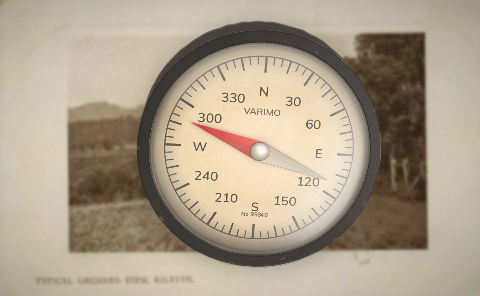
290°
